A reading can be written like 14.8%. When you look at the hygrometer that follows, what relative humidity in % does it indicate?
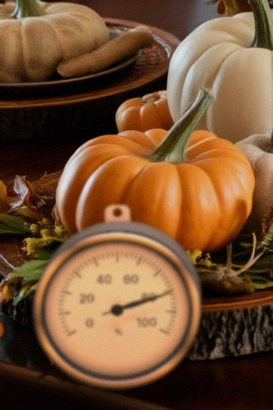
80%
